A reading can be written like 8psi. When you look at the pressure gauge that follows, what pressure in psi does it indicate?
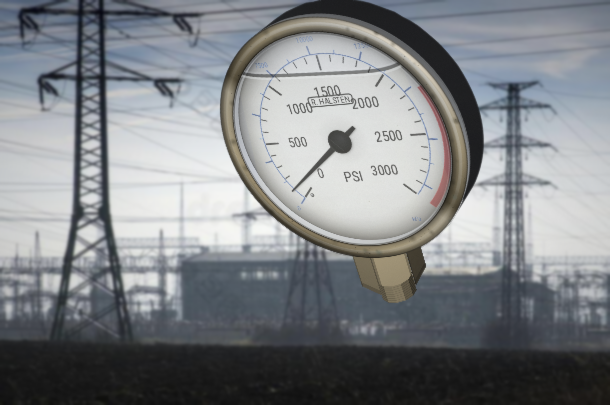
100psi
